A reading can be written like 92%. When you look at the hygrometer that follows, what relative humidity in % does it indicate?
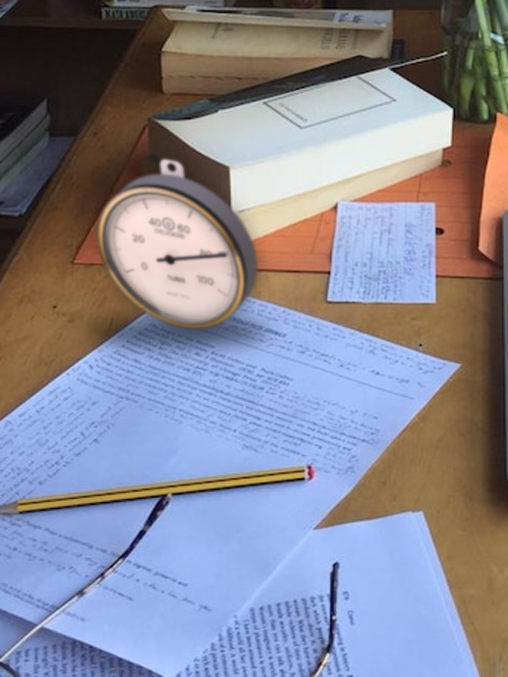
80%
